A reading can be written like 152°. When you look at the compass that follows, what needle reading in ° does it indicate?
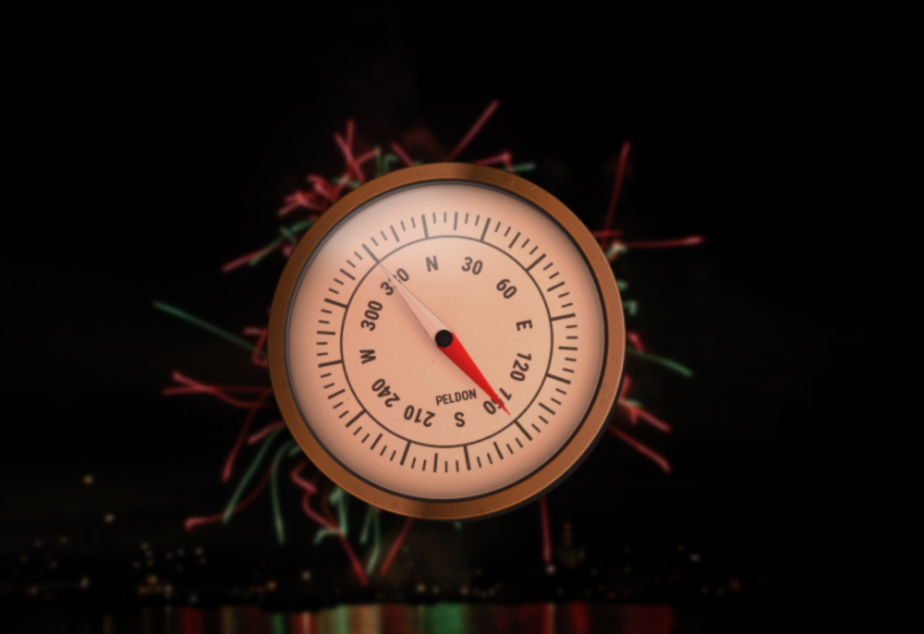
150°
